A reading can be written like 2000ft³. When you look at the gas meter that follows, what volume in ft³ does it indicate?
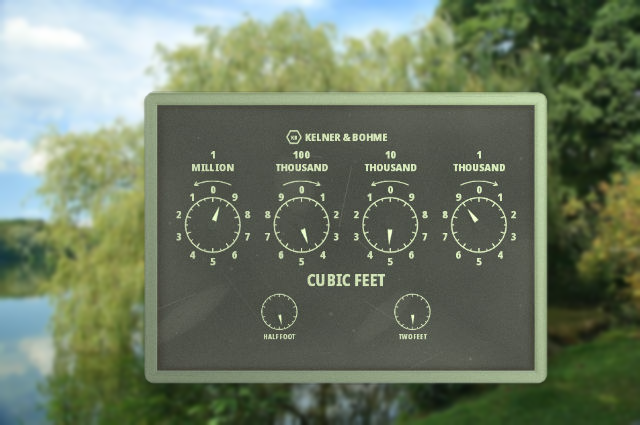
944900ft³
